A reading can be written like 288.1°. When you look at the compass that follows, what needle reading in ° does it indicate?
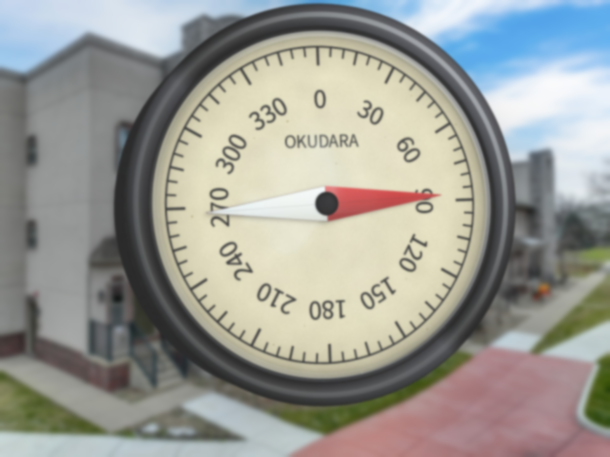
87.5°
